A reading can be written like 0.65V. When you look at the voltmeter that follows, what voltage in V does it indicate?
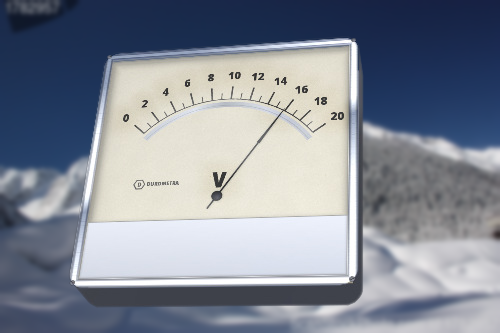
16V
